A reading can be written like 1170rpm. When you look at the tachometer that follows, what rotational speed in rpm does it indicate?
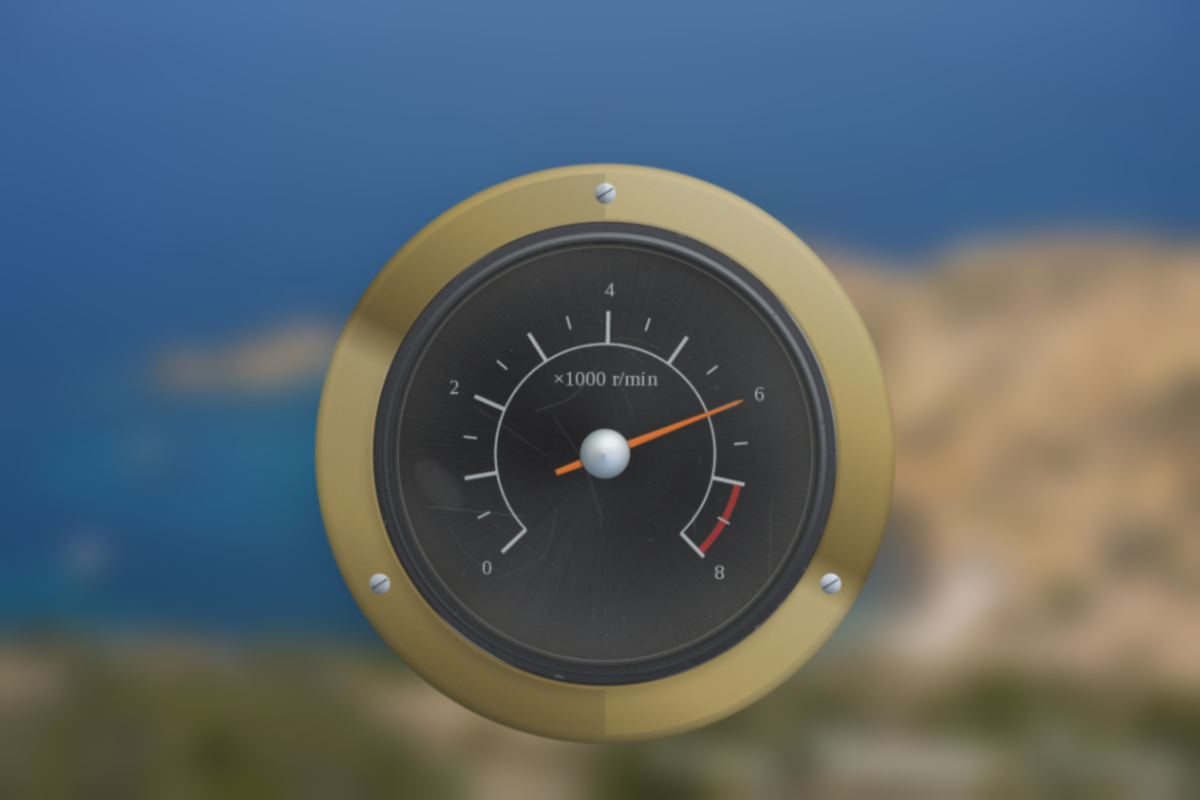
6000rpm
